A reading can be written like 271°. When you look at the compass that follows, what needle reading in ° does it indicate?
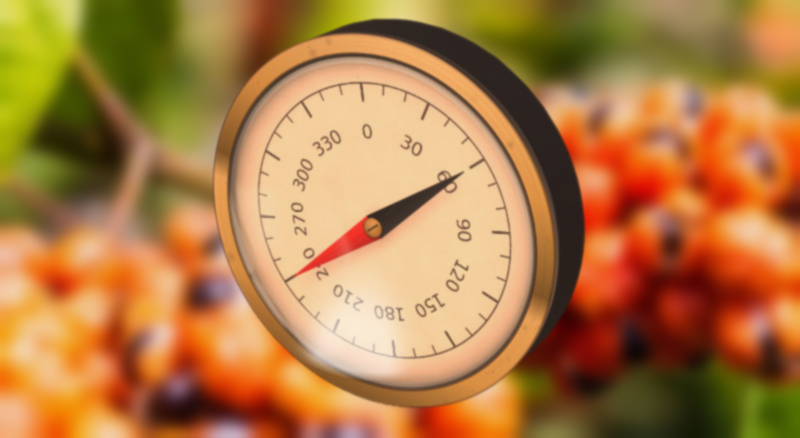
240°
